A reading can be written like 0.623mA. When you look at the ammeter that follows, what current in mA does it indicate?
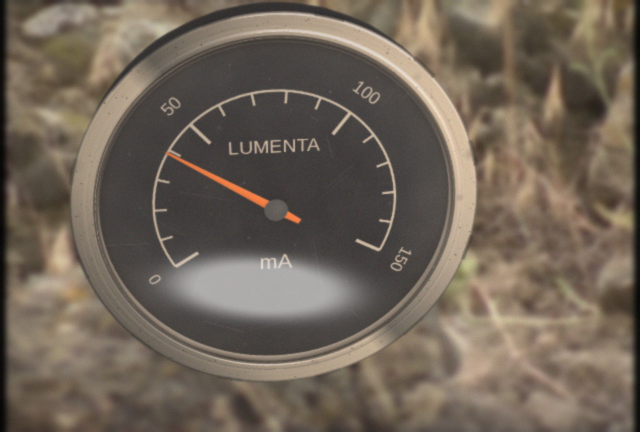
40mA
